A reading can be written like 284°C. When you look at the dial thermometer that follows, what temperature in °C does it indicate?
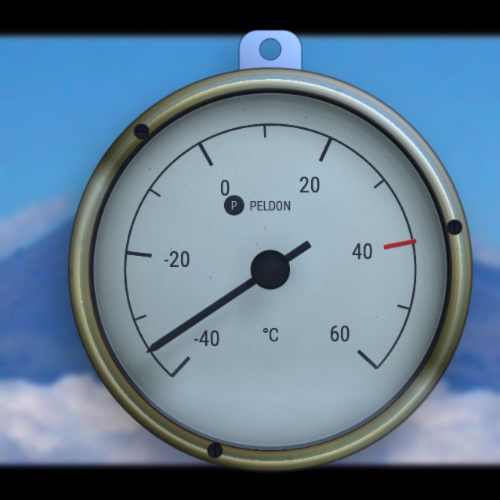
-35°C
